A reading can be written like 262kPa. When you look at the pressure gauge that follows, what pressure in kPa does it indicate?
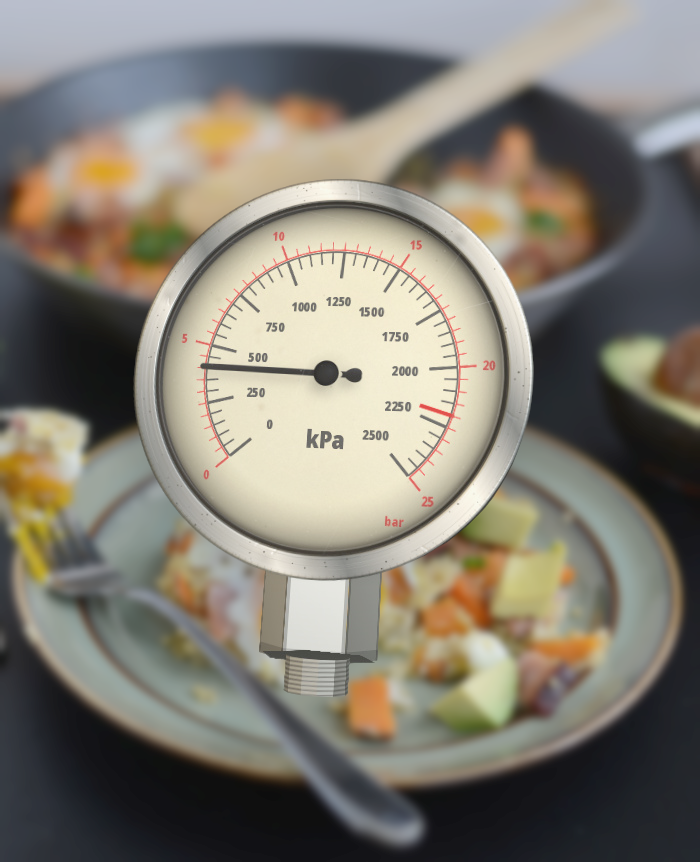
400kPa
